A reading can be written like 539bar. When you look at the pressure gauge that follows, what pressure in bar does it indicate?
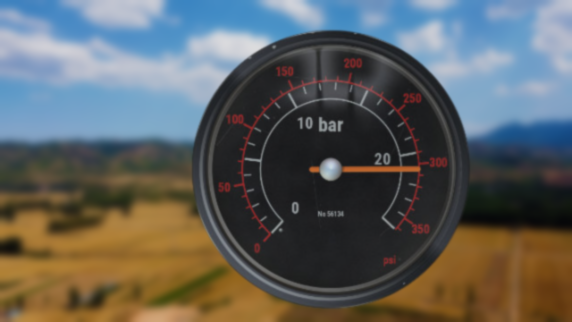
21bar
